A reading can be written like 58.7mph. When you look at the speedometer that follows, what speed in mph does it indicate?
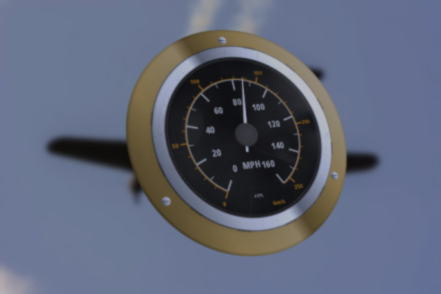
85mph
